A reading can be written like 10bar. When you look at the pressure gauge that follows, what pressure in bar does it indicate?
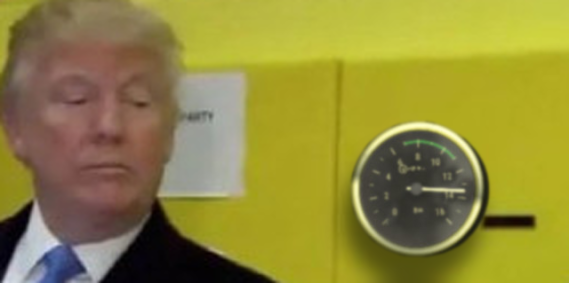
13.5bar
